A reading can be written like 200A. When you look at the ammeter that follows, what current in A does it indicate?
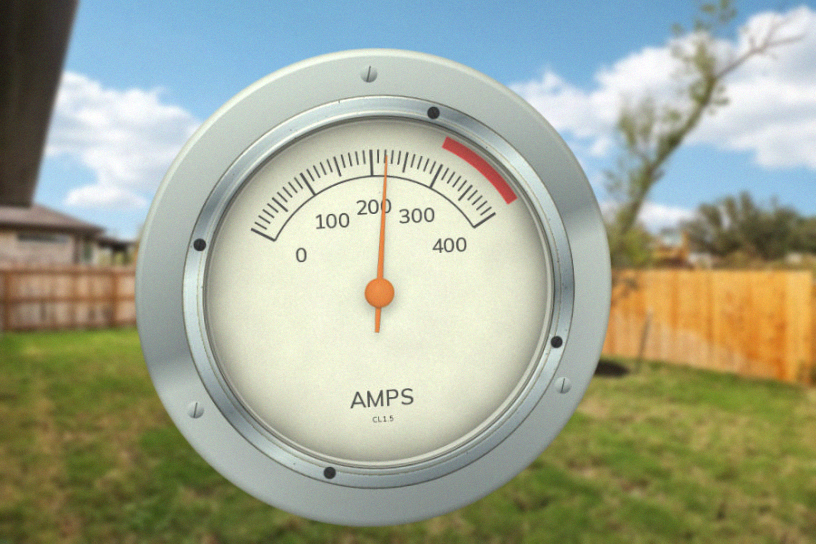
220A
